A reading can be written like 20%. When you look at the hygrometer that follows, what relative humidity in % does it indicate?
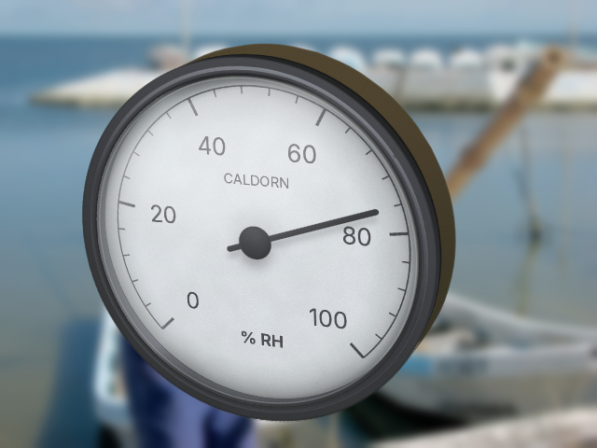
76%
